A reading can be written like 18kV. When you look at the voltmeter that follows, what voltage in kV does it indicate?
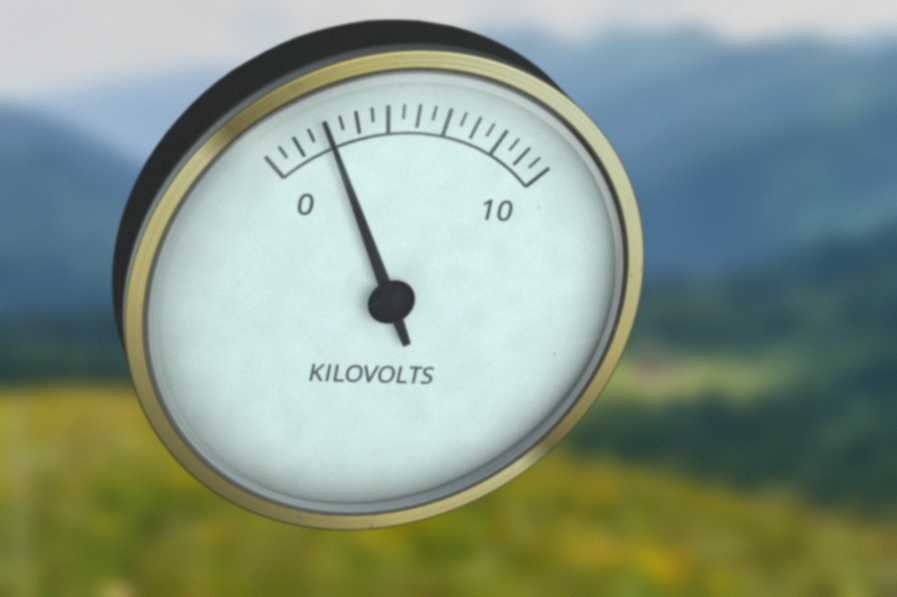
2kV
